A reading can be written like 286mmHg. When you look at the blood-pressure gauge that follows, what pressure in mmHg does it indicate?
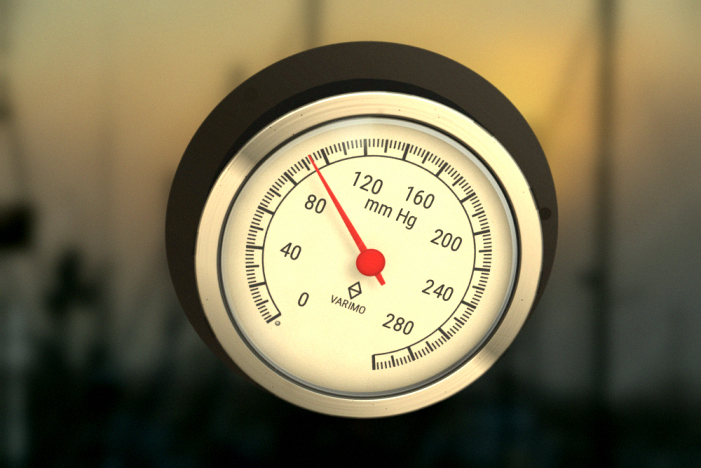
94mmHg
